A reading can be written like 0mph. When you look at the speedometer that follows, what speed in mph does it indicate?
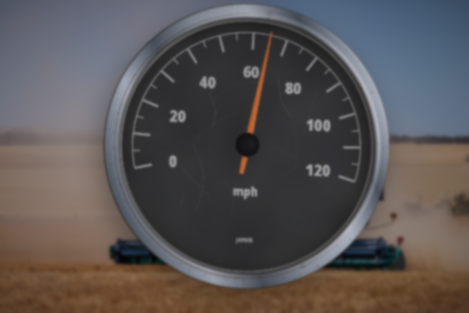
65mph
